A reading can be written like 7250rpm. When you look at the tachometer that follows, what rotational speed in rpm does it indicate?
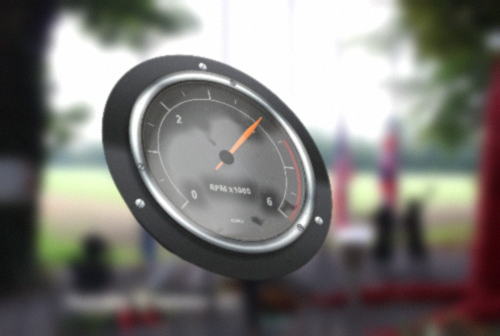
4000rpm
